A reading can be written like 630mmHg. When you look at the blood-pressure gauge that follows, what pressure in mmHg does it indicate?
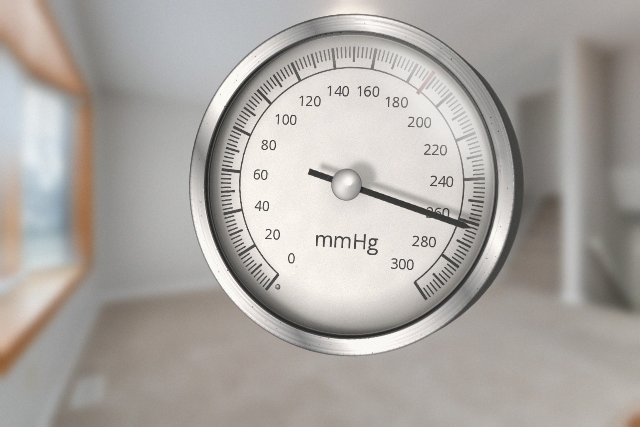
262mmHg
